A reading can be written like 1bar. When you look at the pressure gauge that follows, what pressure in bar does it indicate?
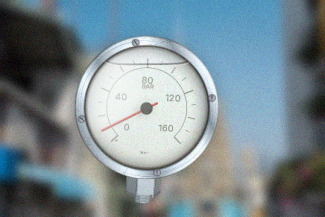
10bar
